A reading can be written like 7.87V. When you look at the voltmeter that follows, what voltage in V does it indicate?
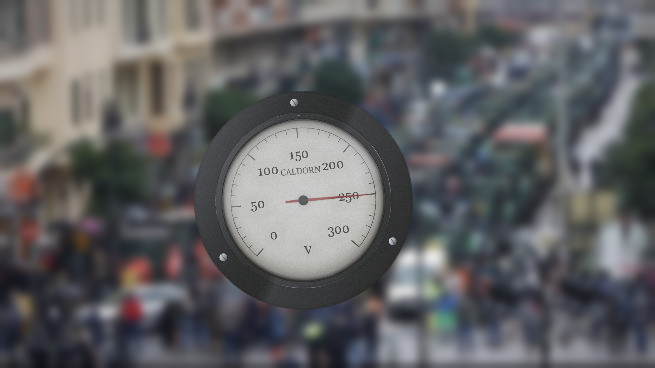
250V
